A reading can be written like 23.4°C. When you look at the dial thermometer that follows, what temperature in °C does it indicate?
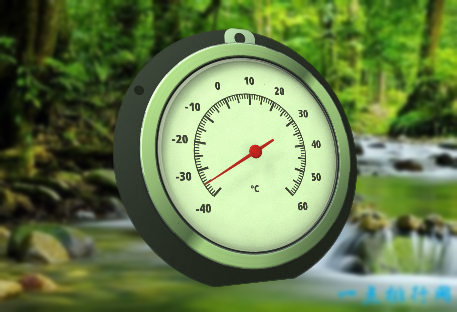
-35°C
